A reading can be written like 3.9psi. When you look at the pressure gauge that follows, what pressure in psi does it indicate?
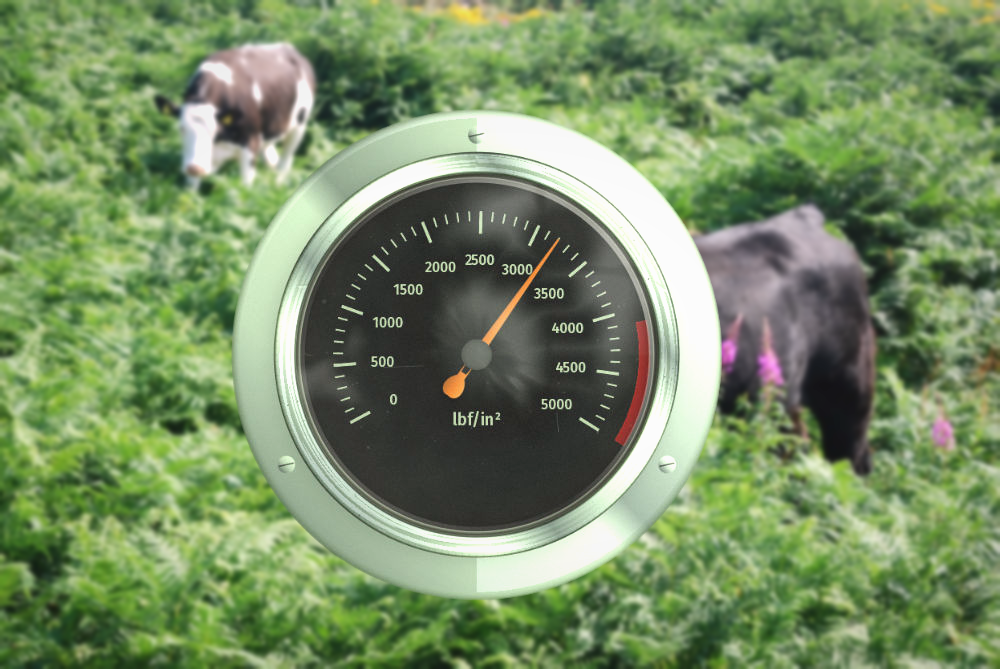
3200psi
